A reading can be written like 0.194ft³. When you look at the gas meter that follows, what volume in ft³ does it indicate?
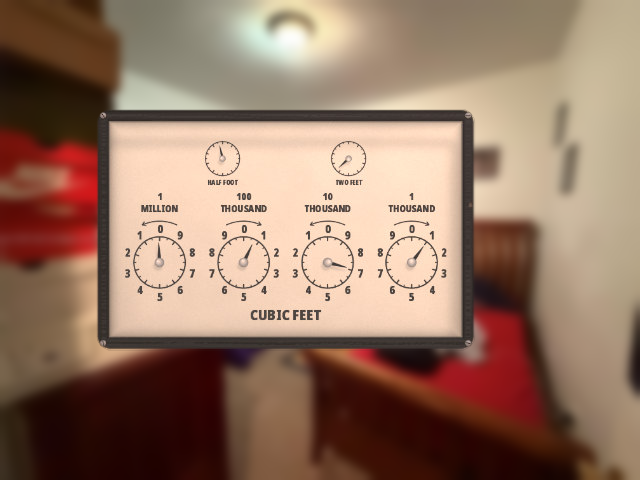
7100ft³
